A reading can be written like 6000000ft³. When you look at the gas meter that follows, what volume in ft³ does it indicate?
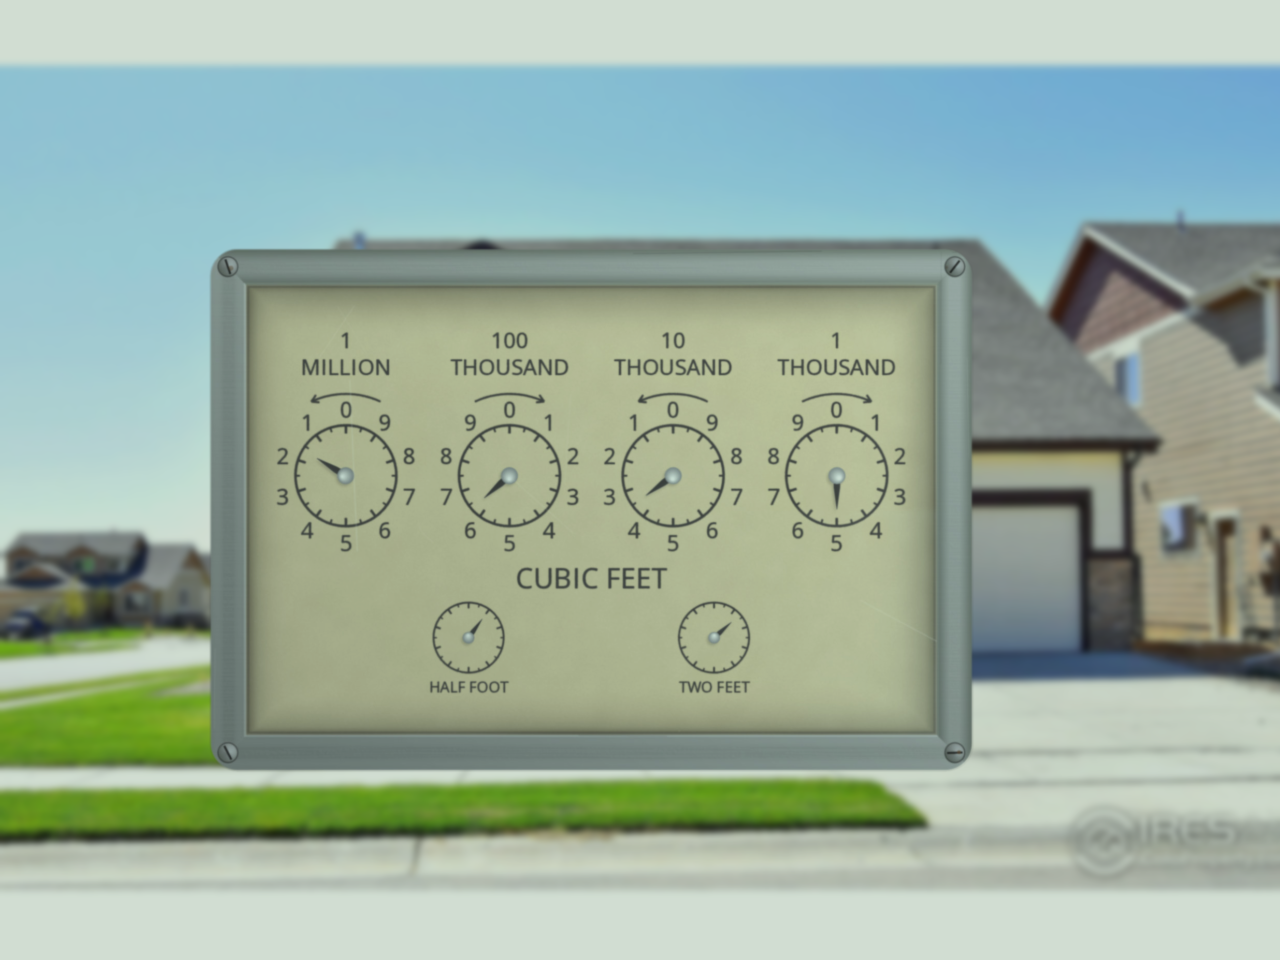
163500ft³
